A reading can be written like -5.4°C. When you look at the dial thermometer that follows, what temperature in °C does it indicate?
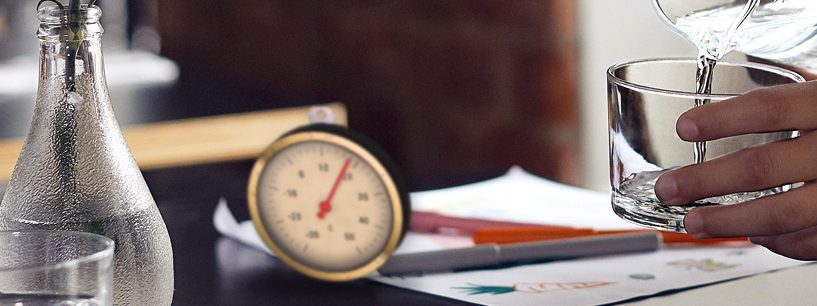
18°C
